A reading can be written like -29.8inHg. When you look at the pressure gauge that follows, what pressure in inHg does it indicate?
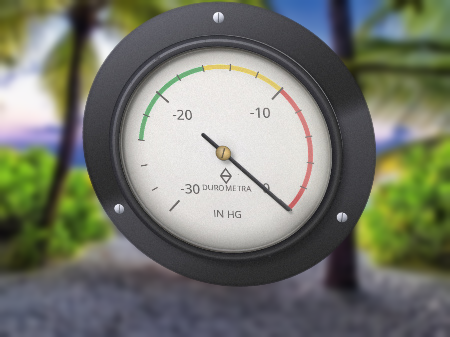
0inHg
